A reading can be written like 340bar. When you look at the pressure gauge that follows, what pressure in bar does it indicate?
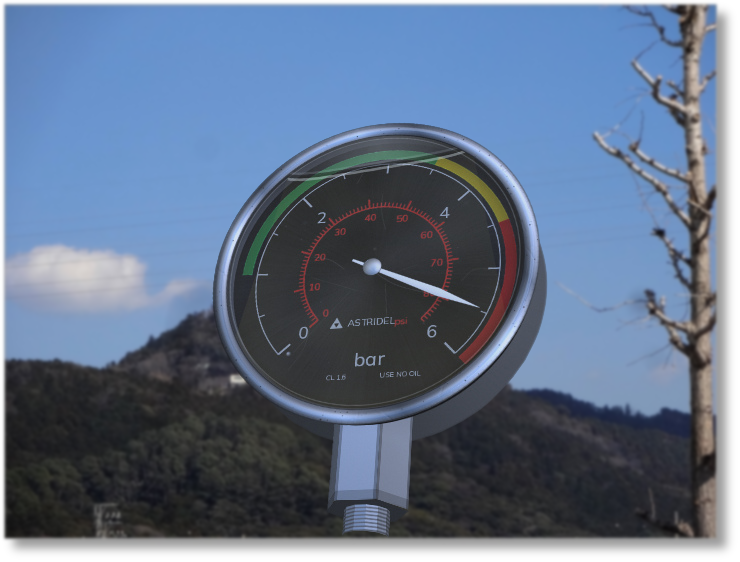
5.5bar
